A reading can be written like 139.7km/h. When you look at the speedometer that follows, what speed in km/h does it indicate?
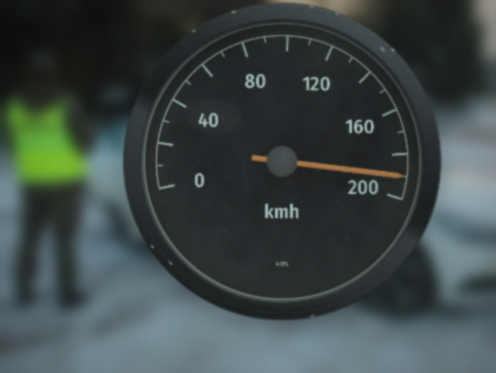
190km/h
